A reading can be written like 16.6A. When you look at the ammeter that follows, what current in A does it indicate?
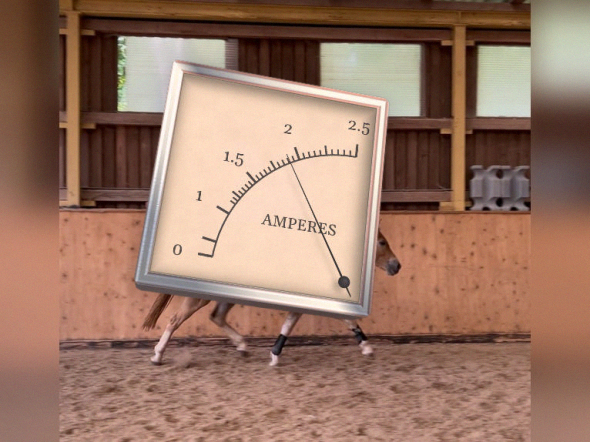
1.9A
